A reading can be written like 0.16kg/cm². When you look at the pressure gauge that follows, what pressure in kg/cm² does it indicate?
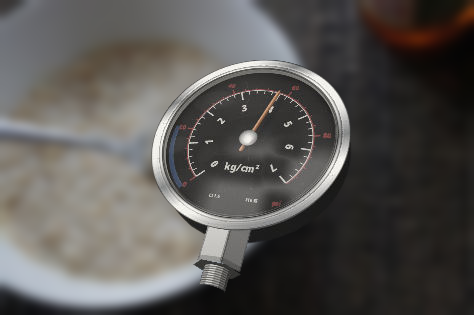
4kg/cm²
